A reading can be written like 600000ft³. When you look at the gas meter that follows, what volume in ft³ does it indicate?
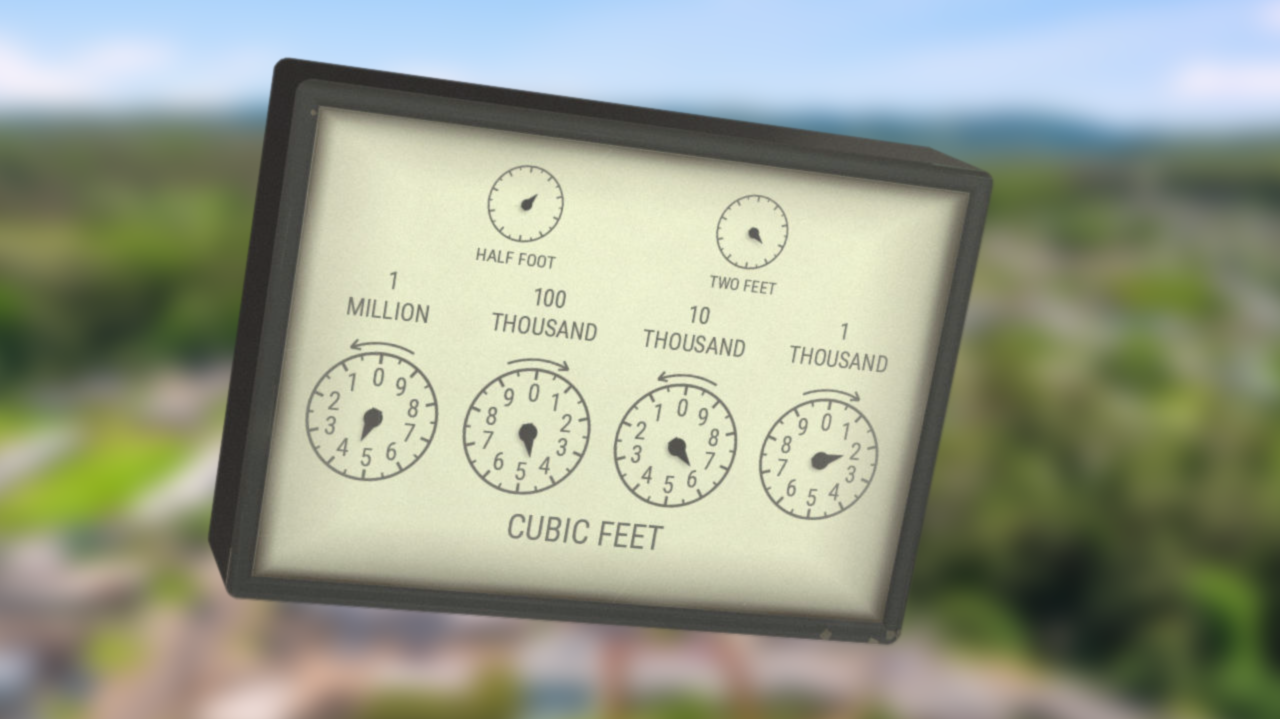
446200ft³
